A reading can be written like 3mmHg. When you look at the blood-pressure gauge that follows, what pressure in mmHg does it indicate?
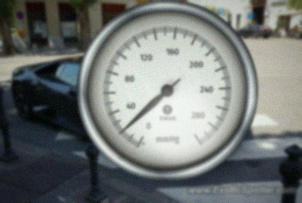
20mmHg
